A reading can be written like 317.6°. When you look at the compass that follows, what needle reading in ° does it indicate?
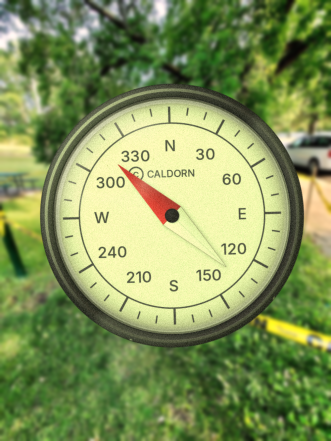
315°
